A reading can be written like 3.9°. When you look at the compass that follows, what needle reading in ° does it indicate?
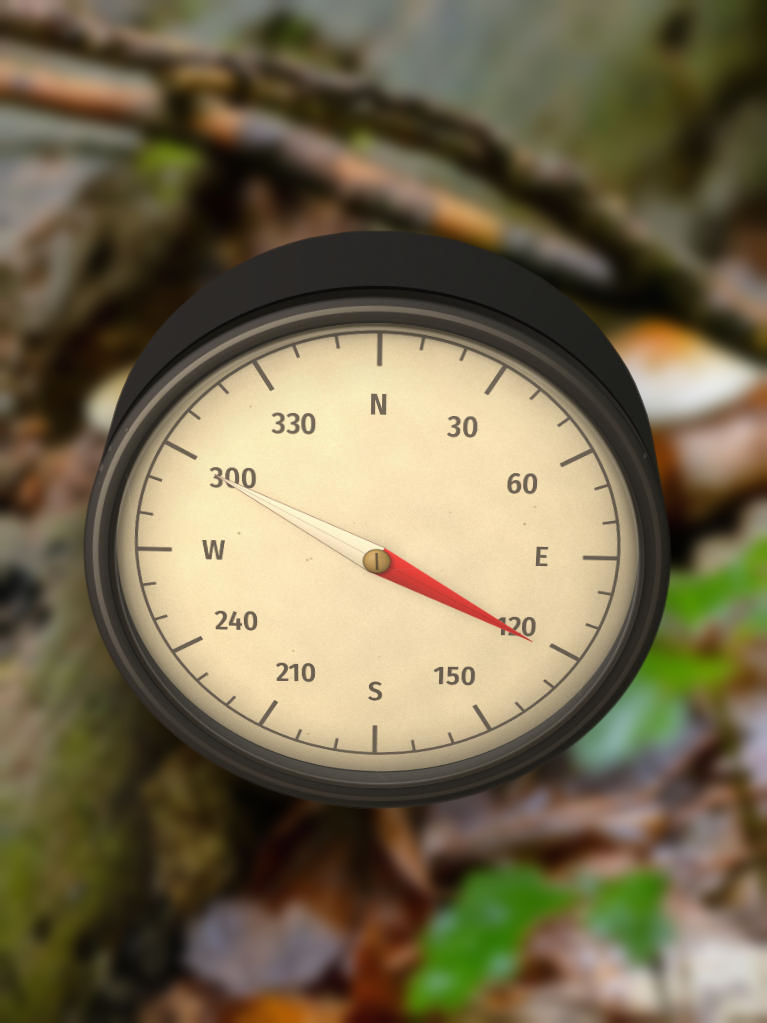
120°
